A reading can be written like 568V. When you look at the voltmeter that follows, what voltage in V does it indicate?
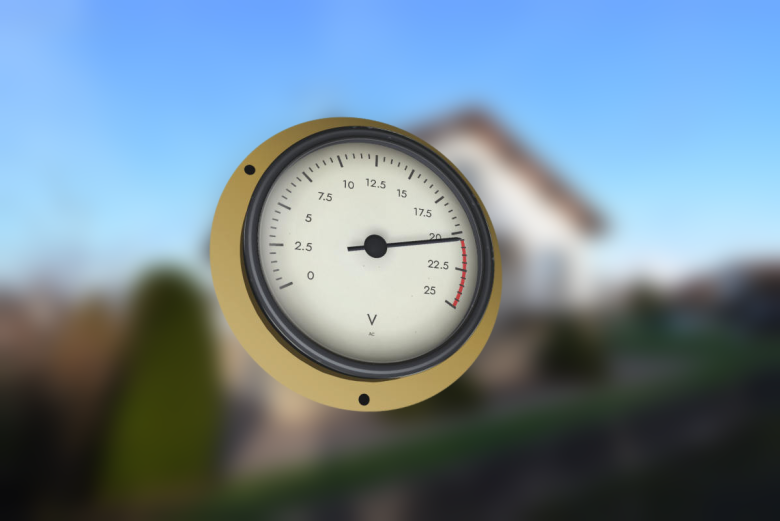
20.5V
